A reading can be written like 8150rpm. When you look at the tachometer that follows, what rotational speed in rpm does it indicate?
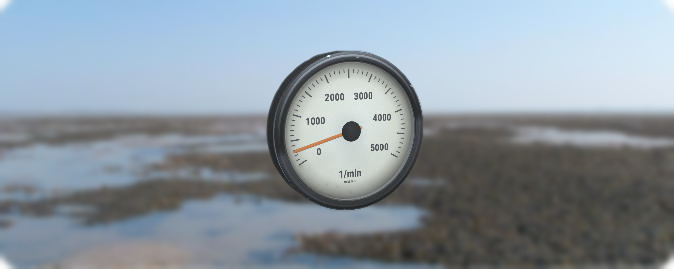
300rpm
